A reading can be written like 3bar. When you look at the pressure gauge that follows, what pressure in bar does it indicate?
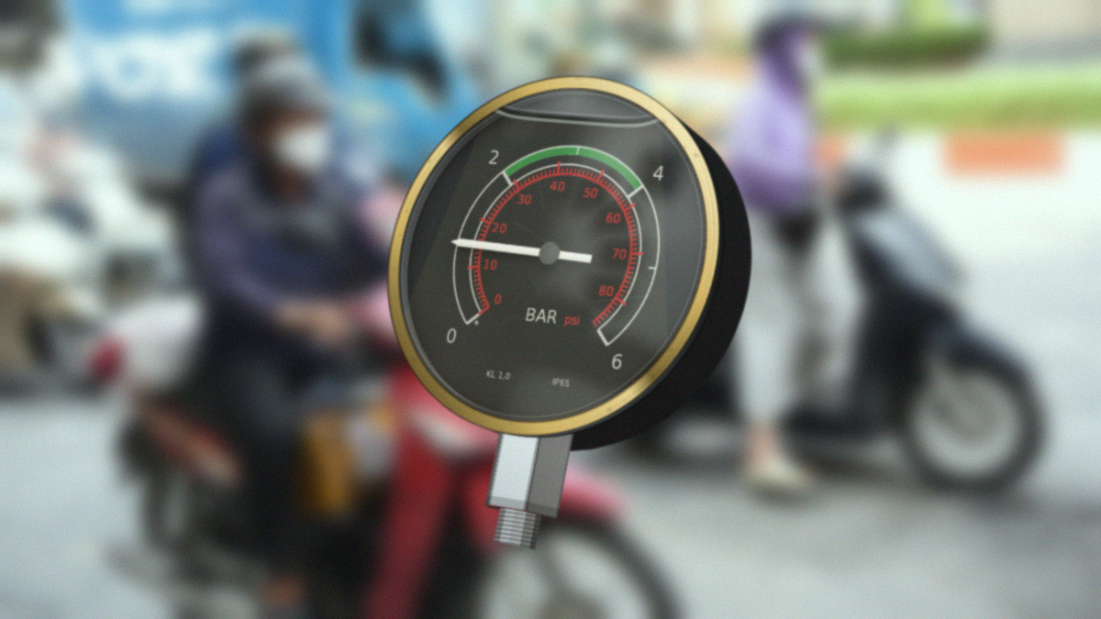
1bar
